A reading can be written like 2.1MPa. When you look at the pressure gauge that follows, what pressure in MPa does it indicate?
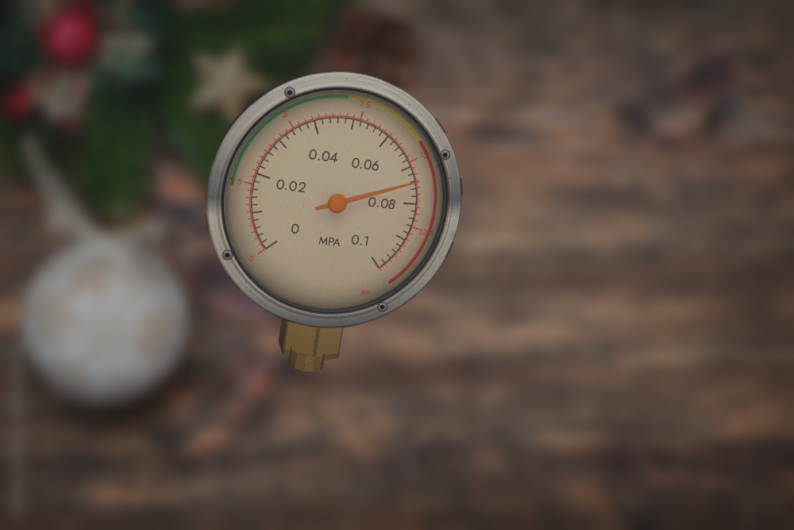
0.074MPa
